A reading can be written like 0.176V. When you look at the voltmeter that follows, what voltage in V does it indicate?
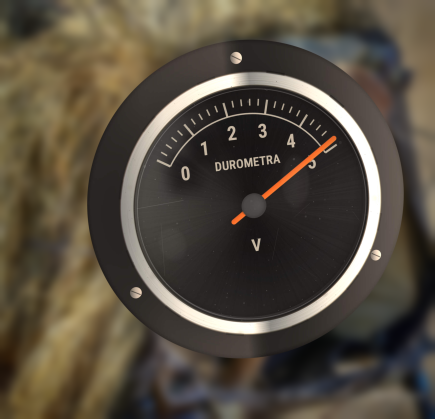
4.8V
